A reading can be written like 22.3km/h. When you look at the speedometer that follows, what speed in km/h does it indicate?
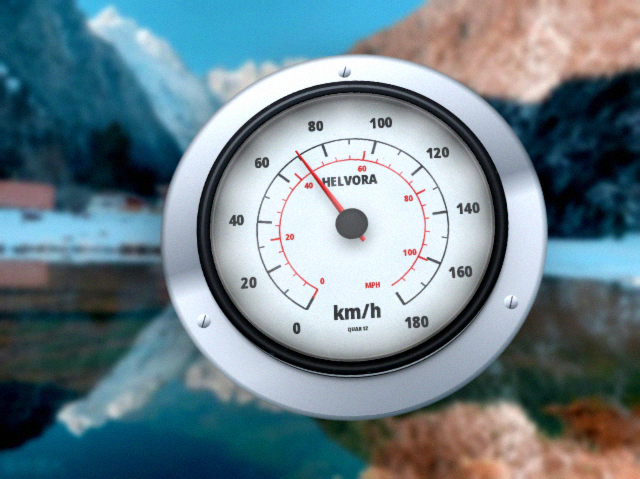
70km/h
